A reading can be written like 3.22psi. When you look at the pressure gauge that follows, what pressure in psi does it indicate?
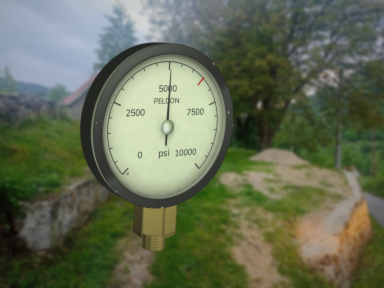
5000psi
